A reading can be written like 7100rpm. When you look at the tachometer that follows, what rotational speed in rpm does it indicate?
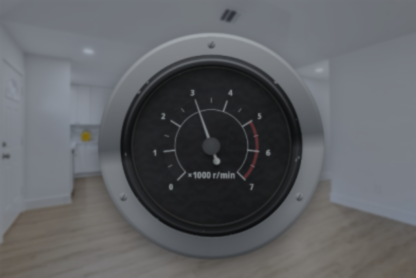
3000rpm
